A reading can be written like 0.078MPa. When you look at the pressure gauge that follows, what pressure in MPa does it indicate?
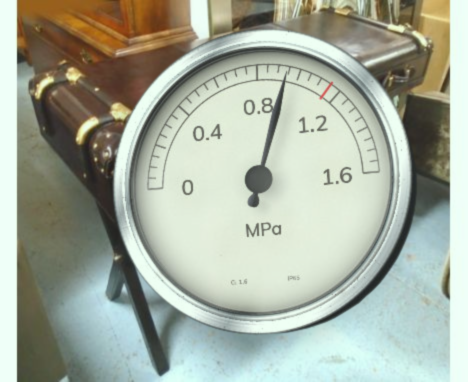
0.95MPa
